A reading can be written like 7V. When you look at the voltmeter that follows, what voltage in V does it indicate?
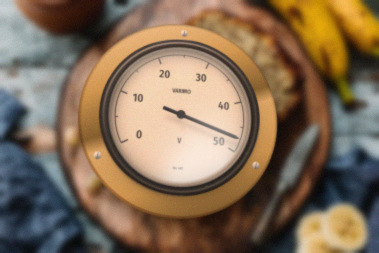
47.5V
